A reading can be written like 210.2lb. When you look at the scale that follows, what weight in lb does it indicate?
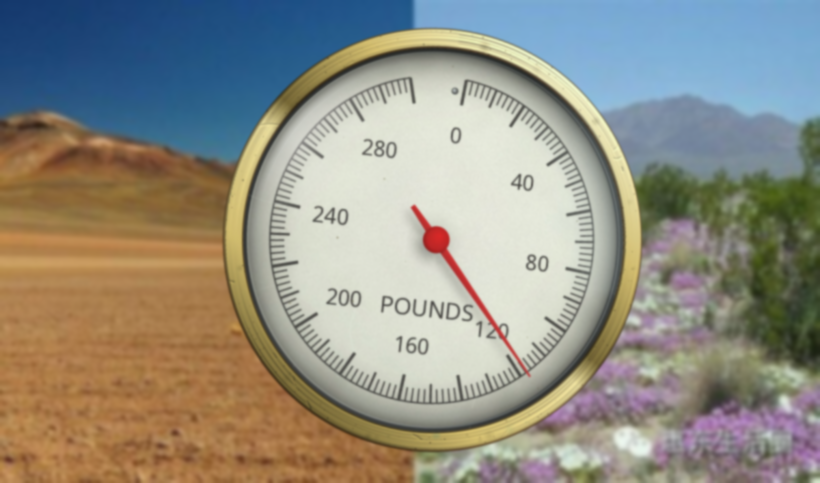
118lb
